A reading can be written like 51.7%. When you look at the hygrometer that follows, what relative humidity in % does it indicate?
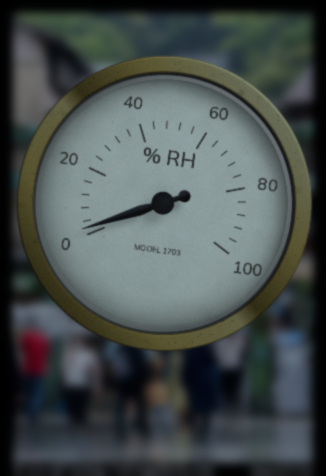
2%
